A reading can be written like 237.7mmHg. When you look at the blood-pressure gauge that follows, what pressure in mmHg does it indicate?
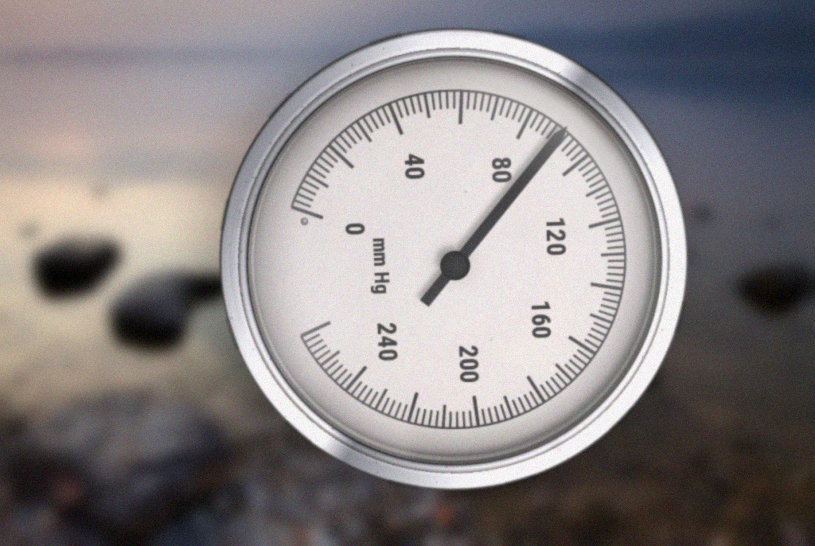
90mmHg
